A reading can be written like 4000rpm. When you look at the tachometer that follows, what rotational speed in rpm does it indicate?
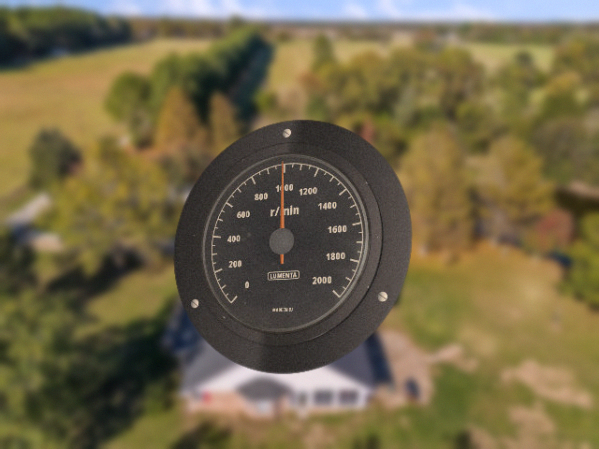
1000rpm
